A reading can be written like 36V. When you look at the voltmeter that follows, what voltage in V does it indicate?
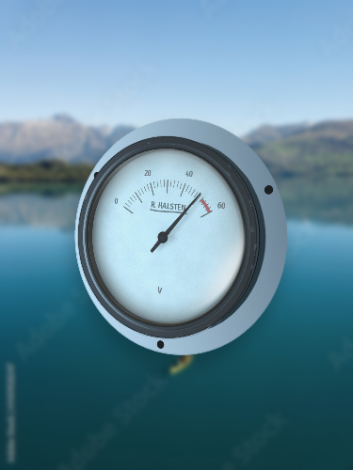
50V
